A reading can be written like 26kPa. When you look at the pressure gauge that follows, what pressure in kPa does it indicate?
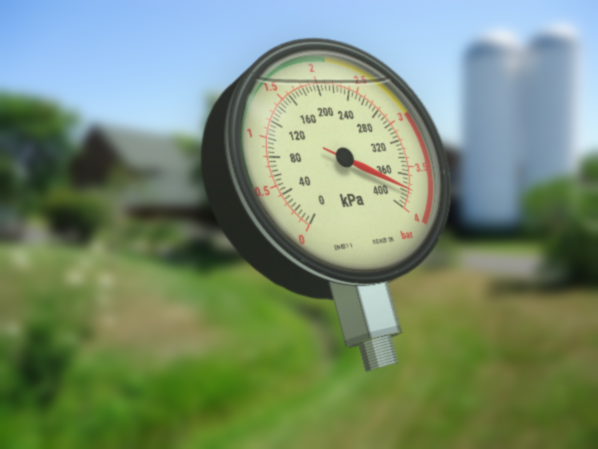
380kPa
